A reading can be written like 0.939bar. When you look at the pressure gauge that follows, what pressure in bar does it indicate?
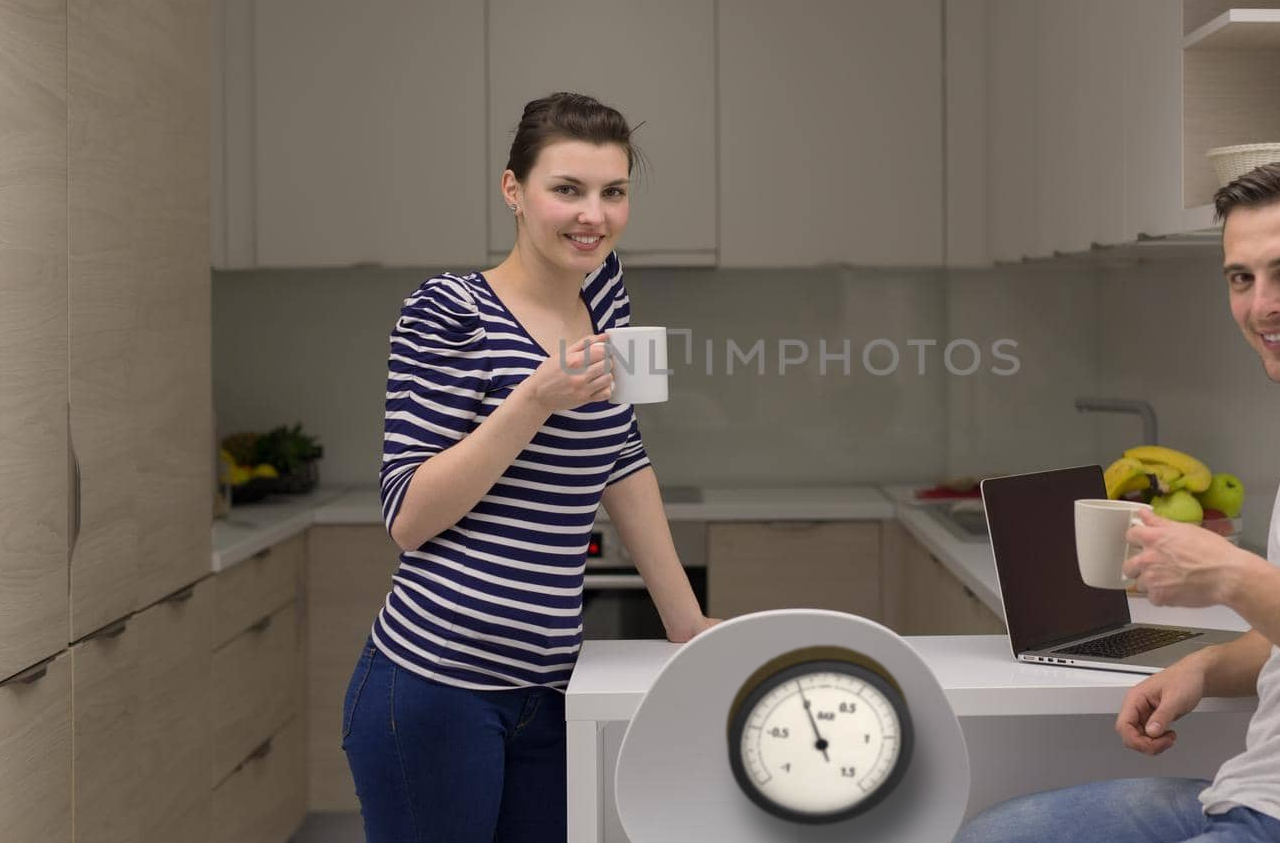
0bar
